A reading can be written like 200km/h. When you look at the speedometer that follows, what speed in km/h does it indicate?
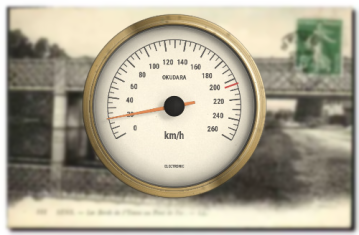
20km/h
